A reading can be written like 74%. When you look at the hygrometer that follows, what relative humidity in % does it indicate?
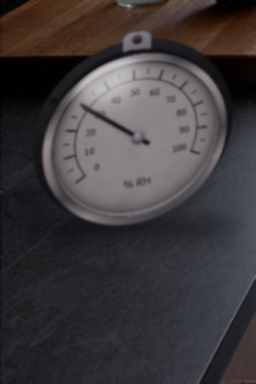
30%
